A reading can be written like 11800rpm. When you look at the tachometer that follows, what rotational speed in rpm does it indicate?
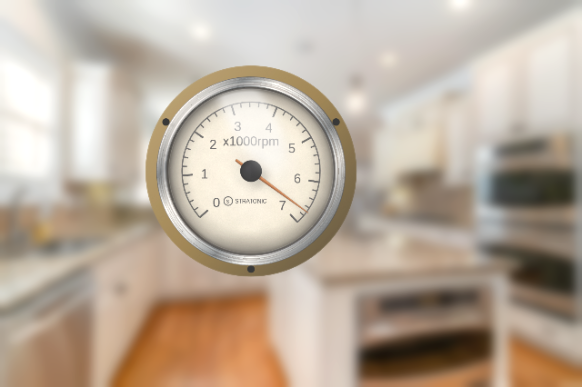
6700rpm
